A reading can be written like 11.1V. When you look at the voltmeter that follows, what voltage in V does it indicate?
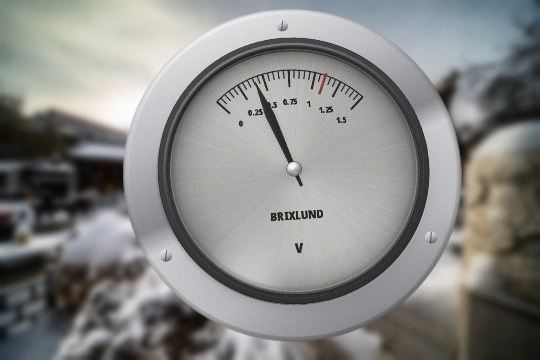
0.4V
